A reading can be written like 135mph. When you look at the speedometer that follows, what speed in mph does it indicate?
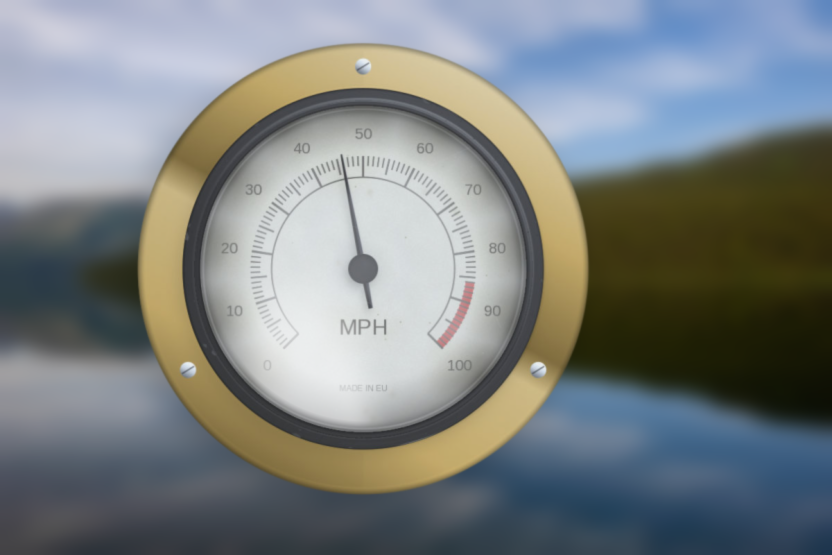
46mph
